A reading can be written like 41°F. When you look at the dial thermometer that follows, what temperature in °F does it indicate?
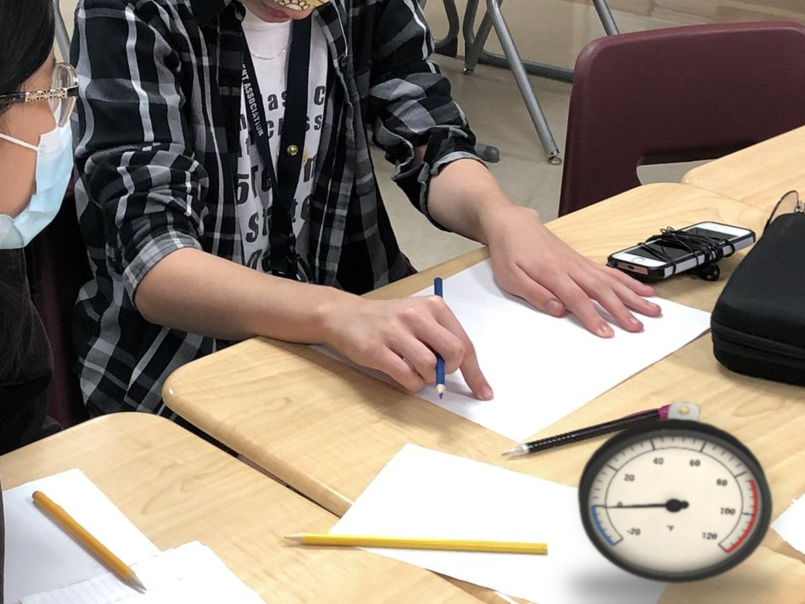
0°F
